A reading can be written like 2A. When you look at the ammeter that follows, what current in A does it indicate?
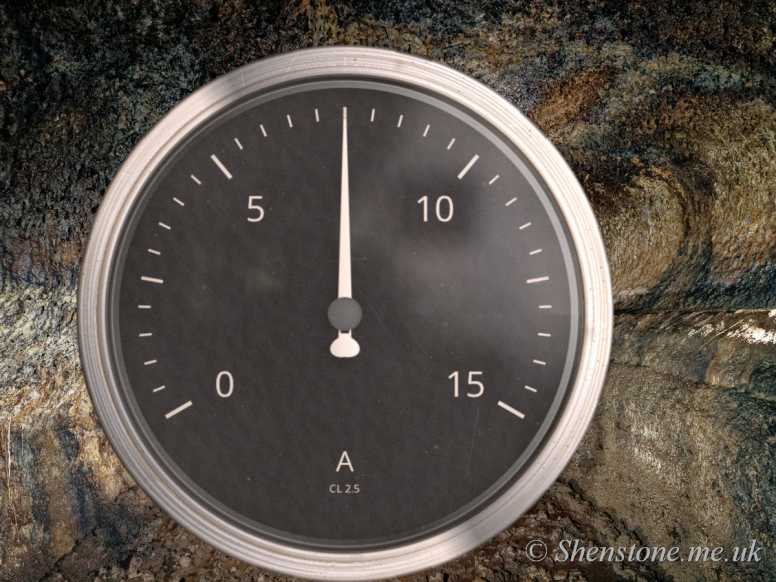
7.5A
